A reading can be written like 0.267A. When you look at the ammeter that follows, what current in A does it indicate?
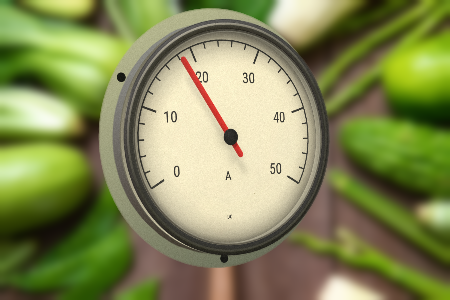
18A
